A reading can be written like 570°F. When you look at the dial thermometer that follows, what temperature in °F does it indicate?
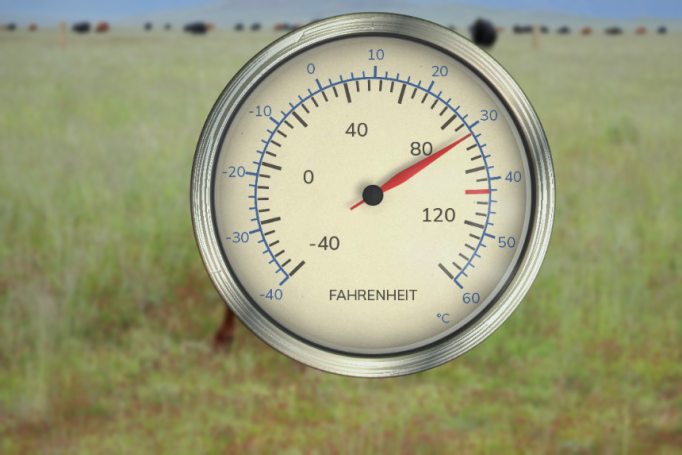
88°F
